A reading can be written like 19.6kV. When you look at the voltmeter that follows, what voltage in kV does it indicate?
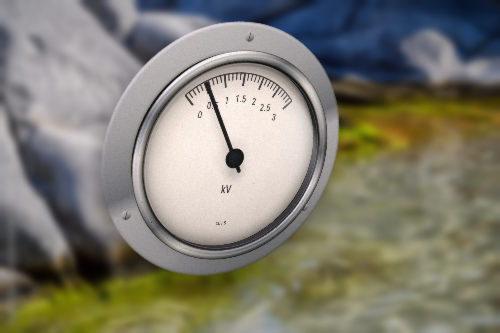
0.5kV
